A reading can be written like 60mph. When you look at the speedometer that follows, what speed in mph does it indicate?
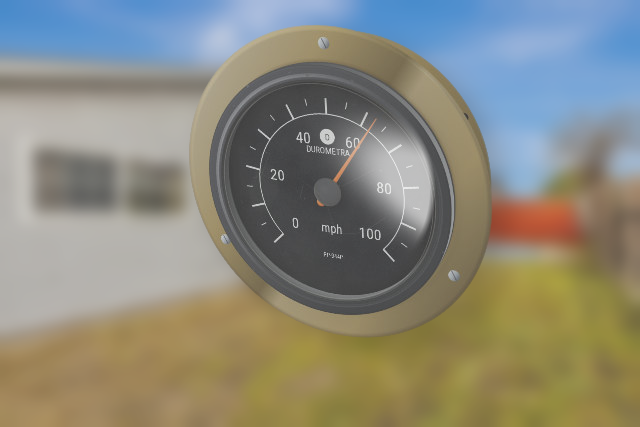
62.5mph
